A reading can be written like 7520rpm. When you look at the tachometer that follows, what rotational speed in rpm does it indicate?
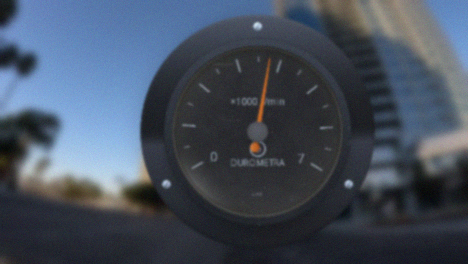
3750rpm
